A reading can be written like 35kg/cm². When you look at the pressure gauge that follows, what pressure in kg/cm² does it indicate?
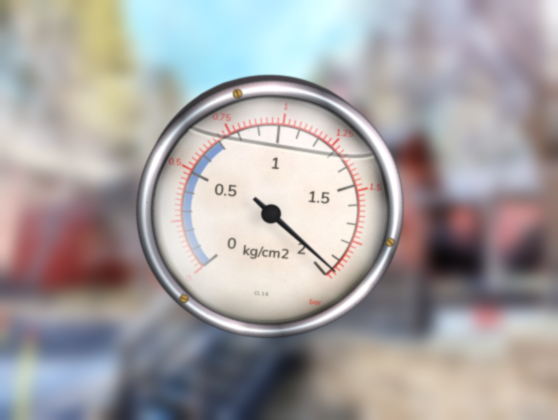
1.95kg/cm²
